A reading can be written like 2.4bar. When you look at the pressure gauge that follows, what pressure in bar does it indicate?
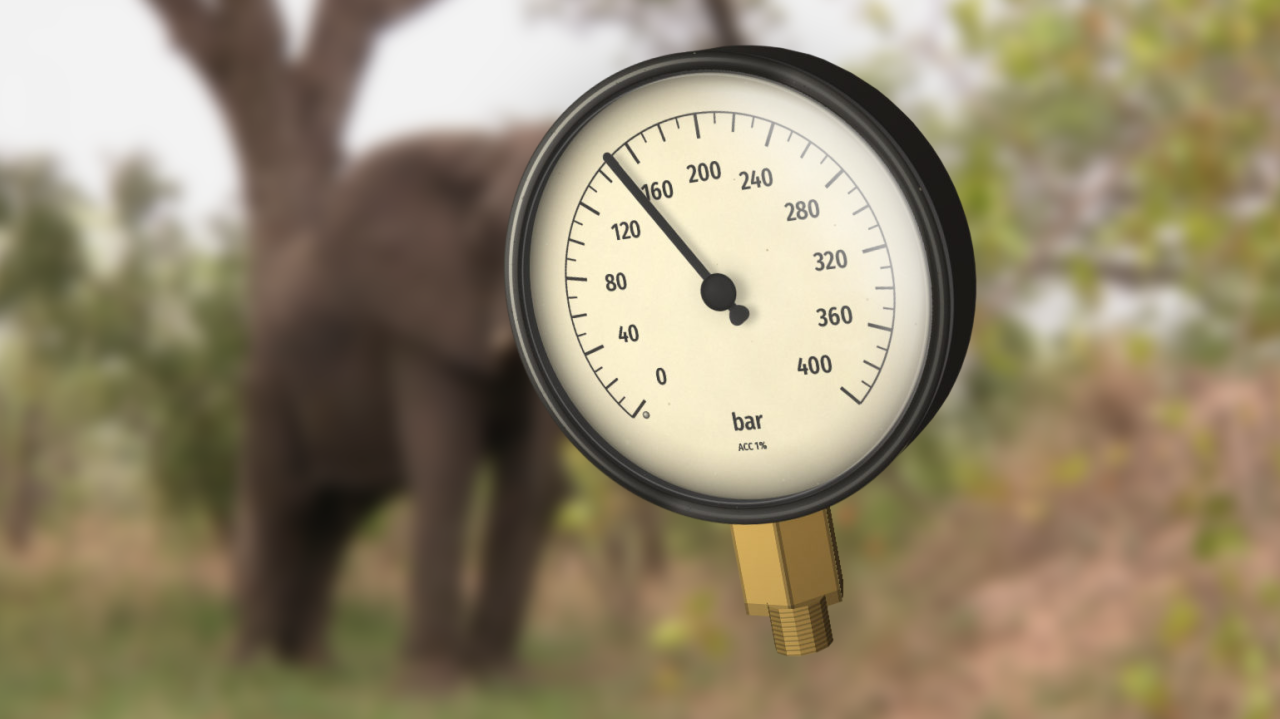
150bar
